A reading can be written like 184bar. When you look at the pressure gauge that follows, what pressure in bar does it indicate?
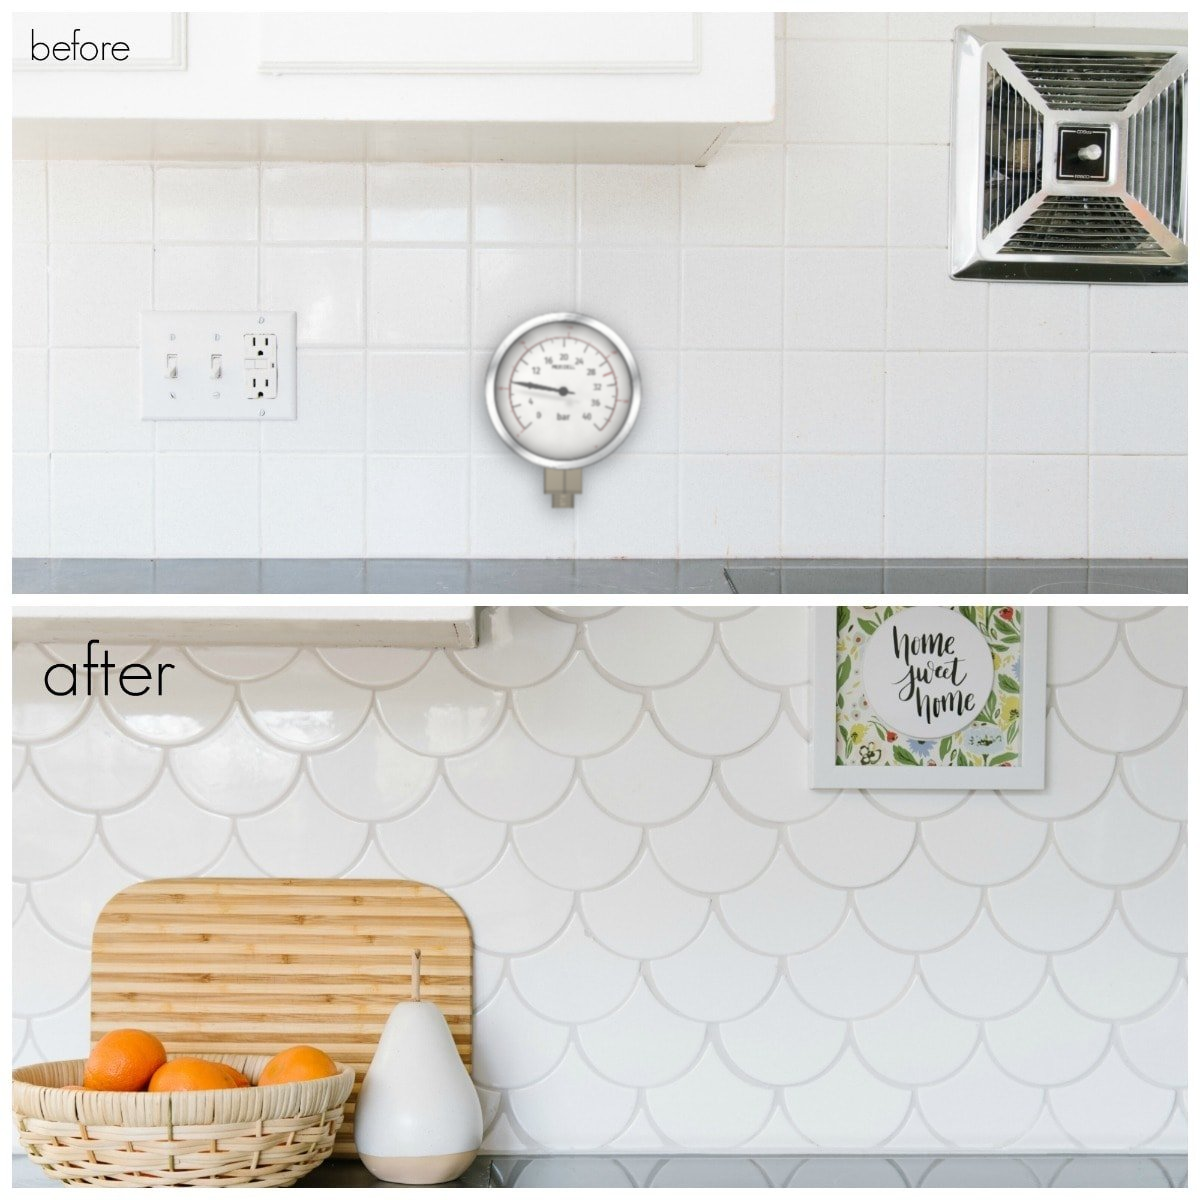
8bar
